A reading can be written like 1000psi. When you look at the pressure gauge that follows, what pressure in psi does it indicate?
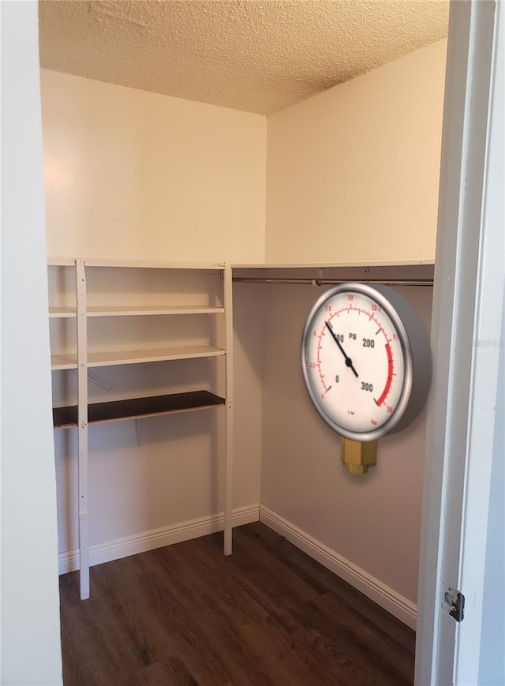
100psi
